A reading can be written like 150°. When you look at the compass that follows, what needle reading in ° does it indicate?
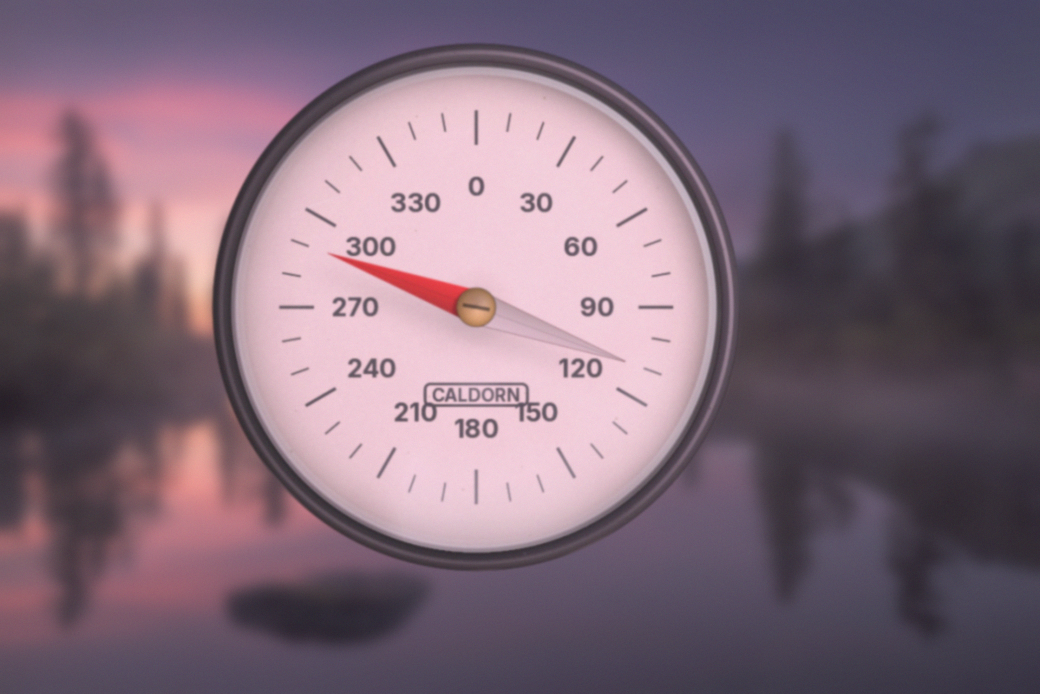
290°
